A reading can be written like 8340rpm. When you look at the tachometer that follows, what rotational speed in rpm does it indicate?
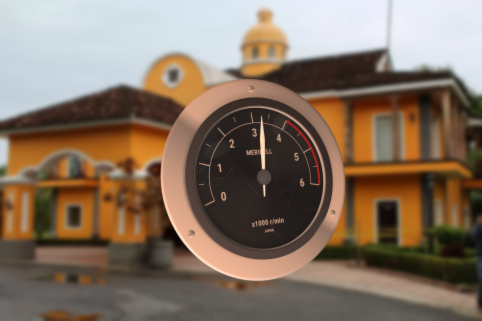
3250rpm
